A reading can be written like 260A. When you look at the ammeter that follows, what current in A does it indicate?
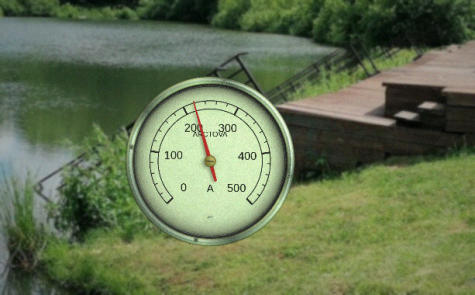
220A
